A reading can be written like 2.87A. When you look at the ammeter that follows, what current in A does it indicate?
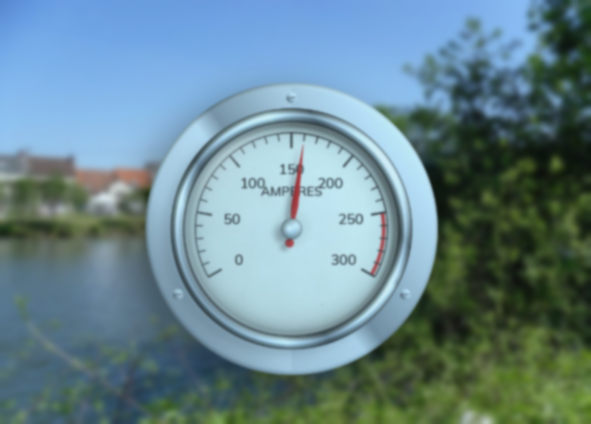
160A
